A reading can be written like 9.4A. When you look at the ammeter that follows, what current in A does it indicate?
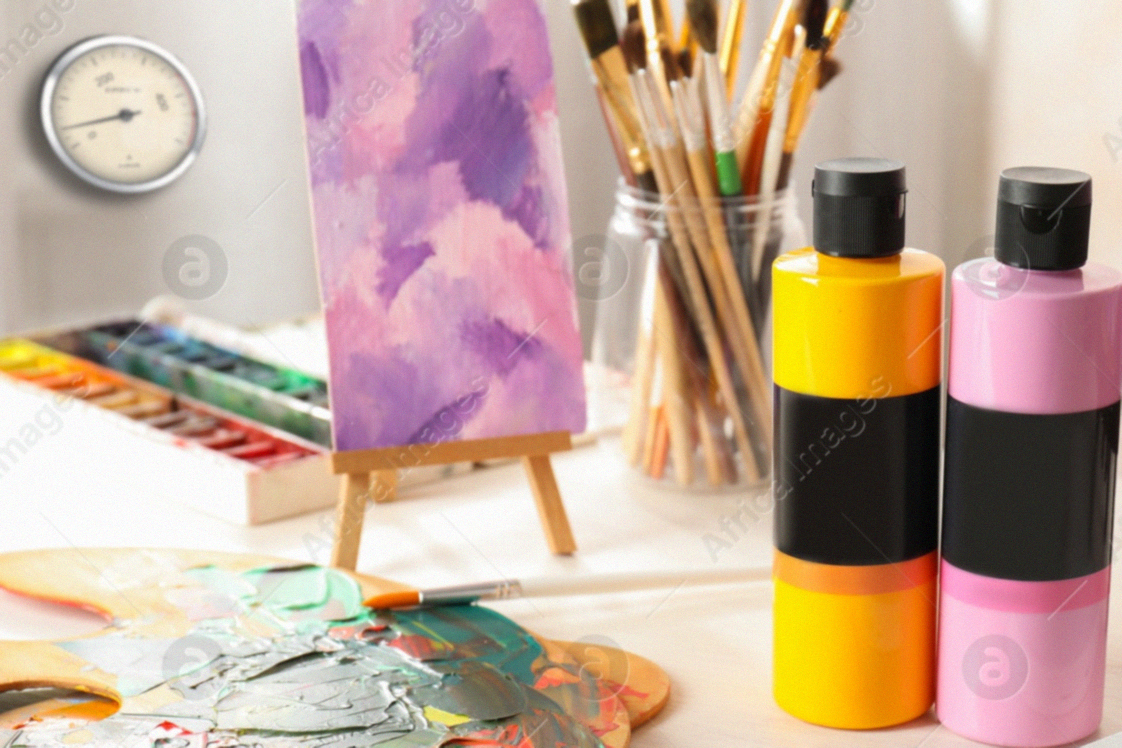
40A
